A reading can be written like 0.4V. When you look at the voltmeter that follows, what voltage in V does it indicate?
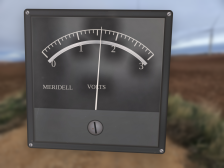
1.6V
